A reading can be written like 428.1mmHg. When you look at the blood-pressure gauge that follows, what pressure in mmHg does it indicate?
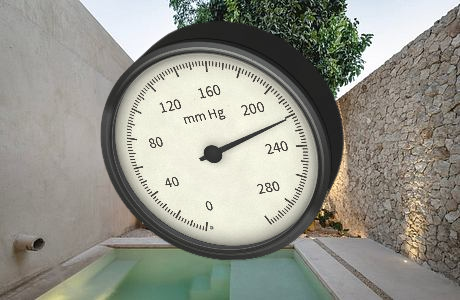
220mmHg
